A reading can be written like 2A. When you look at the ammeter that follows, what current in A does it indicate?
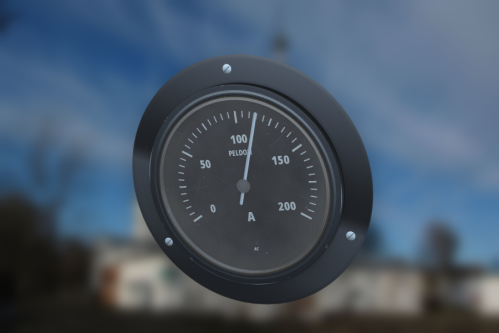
115A
